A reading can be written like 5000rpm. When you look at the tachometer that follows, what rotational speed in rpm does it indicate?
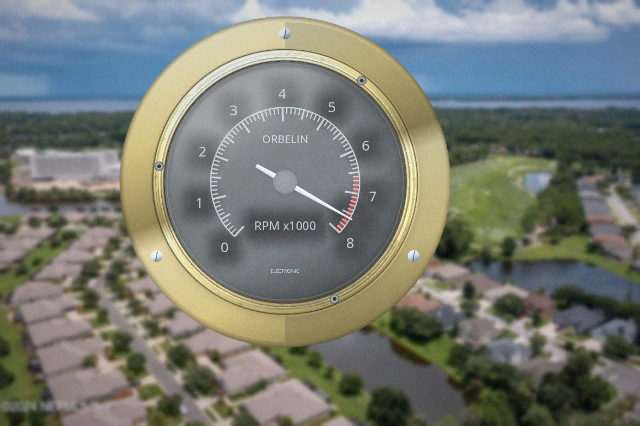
7600rpm
